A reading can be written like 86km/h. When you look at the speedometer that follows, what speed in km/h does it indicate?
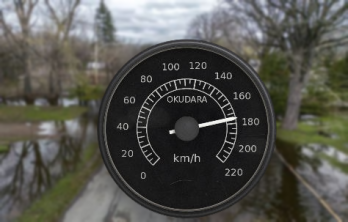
175km/h
